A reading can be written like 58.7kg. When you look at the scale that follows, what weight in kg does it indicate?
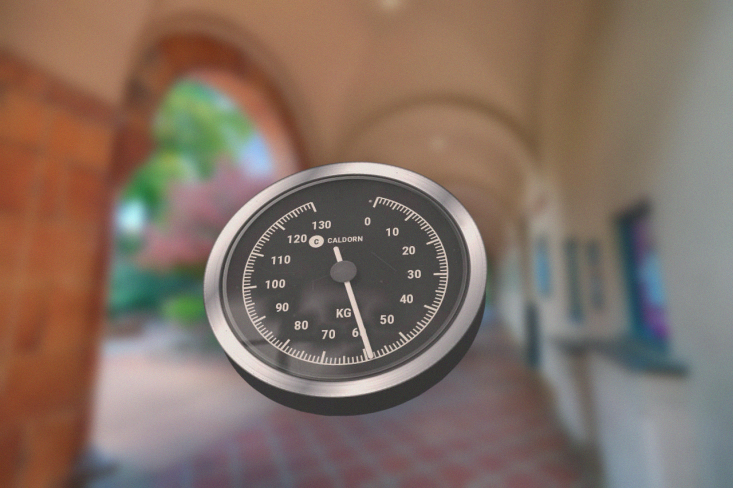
59kg
